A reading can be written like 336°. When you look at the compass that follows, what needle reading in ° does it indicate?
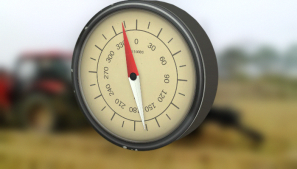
345°
